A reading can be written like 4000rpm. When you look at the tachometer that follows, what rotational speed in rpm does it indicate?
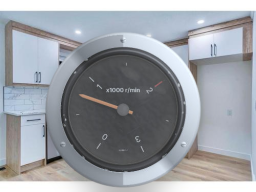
750rpm
